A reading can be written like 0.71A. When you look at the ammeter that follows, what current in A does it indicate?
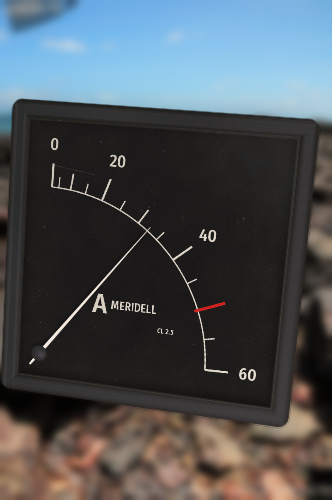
32.5A
